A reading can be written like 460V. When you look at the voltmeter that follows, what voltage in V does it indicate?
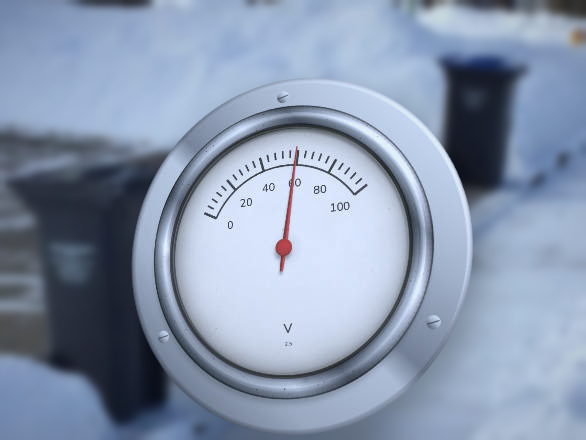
60V
